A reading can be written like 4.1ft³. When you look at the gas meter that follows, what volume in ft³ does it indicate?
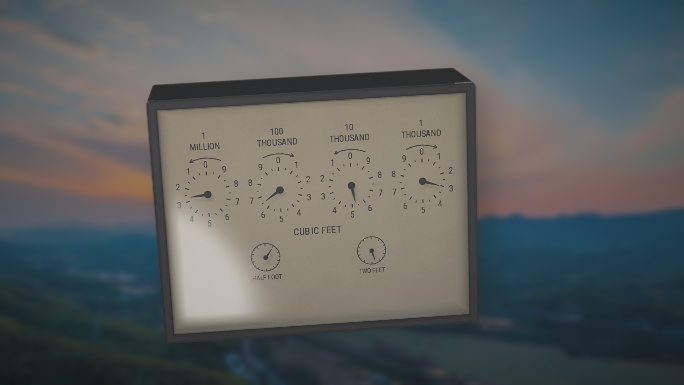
265300ft³
